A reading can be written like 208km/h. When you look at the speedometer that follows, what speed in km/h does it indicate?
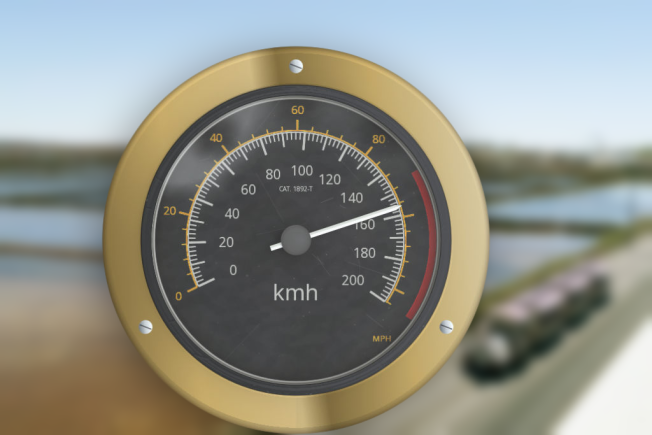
156km/h
